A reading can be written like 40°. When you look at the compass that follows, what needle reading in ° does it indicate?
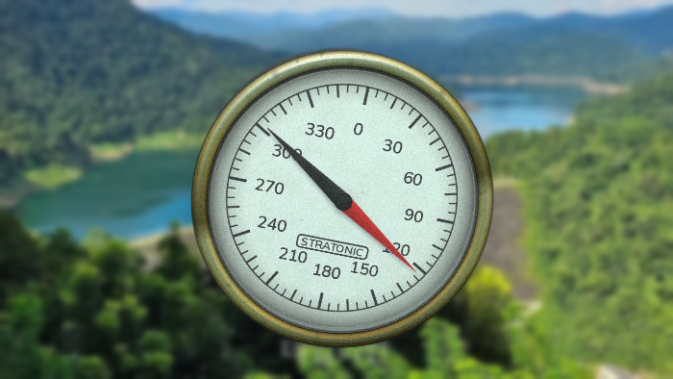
122.5°
